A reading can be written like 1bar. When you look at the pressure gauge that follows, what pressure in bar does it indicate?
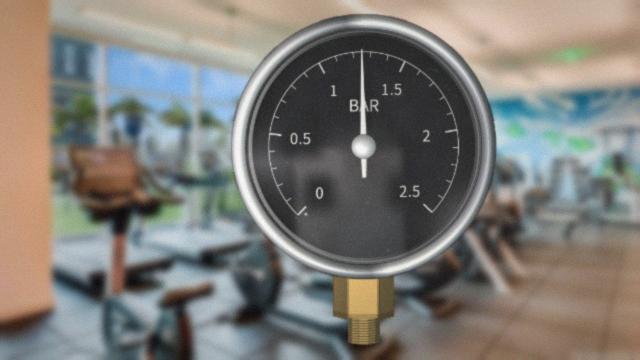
1.25bar
